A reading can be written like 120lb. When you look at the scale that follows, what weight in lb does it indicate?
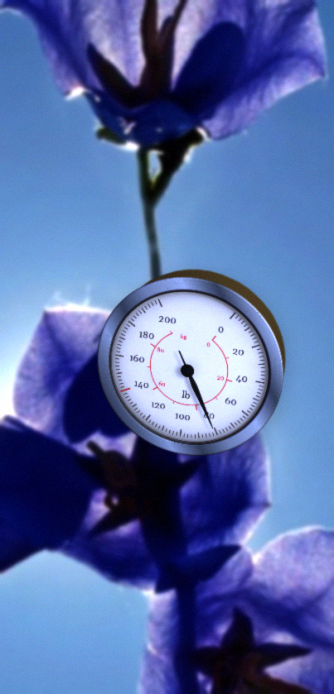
80lb
